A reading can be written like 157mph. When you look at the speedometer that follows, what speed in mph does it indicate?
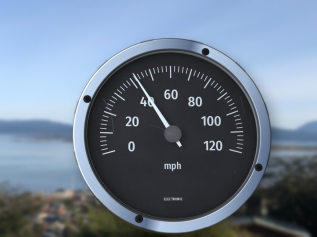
42mph
